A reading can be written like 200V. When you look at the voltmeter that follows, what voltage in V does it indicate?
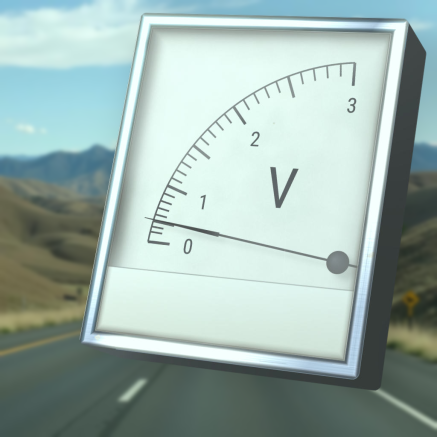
0.5V
